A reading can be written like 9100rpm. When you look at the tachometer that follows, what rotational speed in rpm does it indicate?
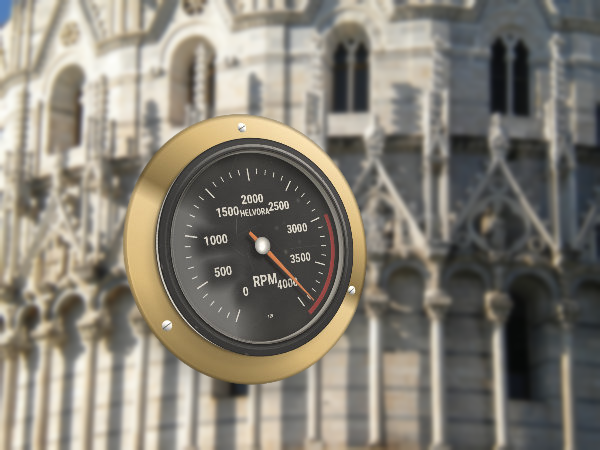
3900rpm
